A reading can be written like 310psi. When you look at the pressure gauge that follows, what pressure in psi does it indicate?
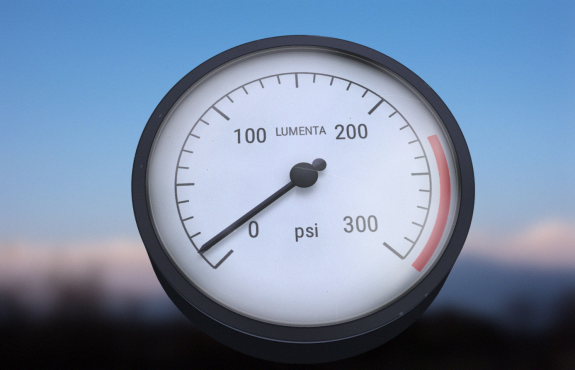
10psi
